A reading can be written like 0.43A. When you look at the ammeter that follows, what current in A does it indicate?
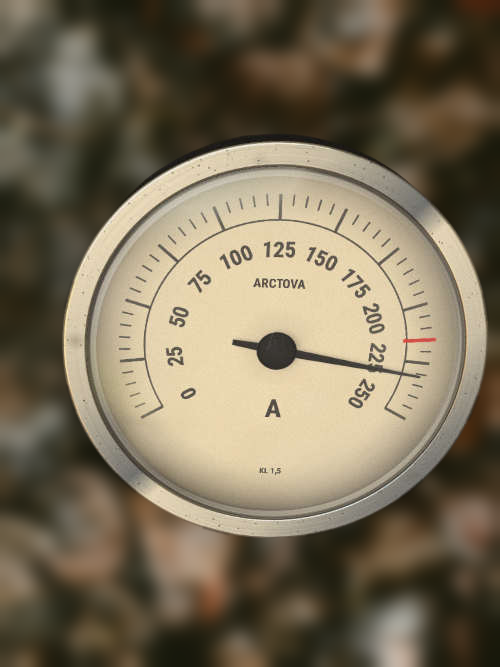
230A
